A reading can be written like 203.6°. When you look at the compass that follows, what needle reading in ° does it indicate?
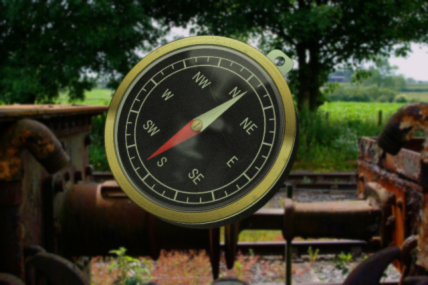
190°
